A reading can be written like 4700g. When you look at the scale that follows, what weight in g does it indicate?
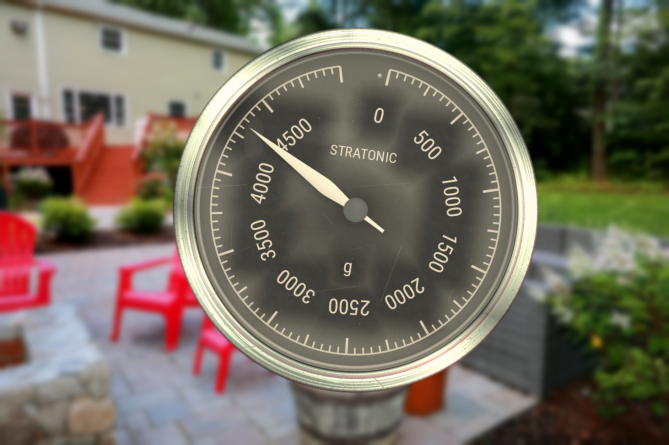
4325g
